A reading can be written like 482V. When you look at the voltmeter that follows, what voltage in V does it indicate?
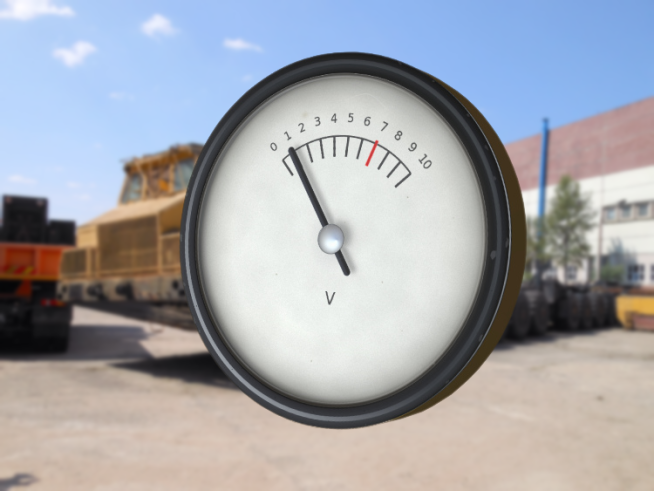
1V
